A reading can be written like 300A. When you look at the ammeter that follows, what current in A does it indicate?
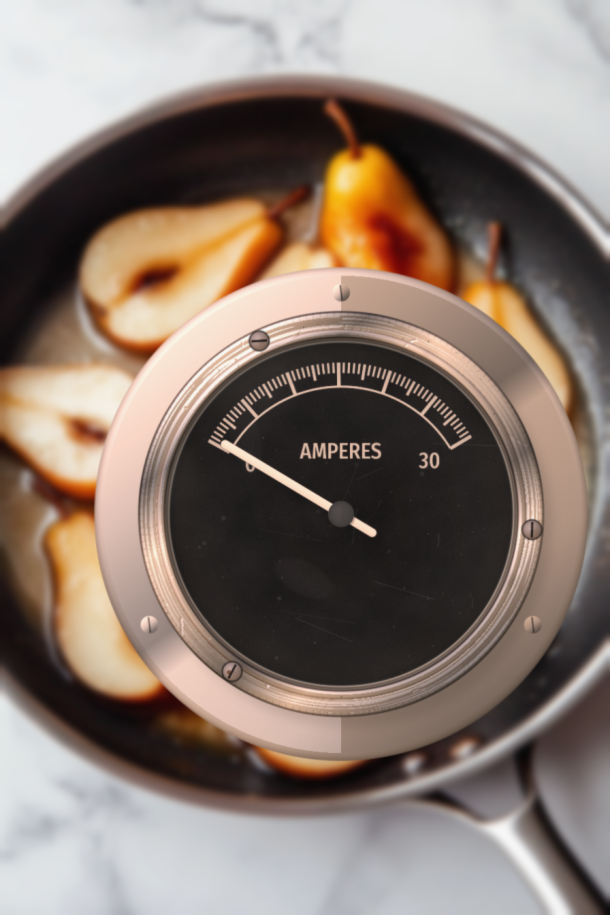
0.5A
